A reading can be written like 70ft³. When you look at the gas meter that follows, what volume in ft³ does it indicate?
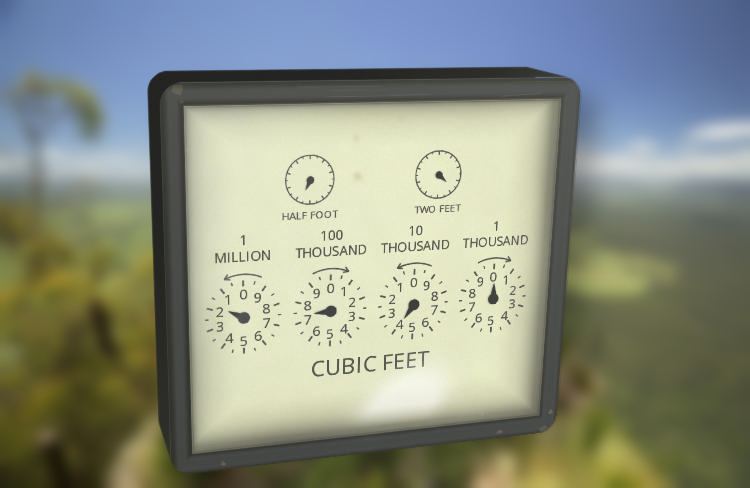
174000ft³
